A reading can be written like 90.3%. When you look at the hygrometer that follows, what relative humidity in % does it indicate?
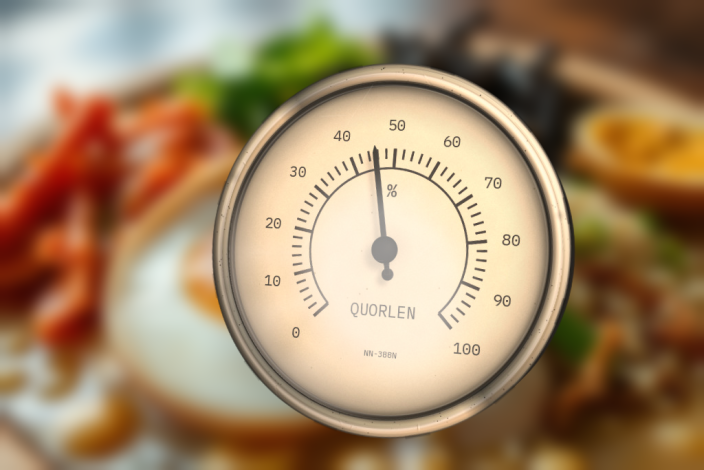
46%
